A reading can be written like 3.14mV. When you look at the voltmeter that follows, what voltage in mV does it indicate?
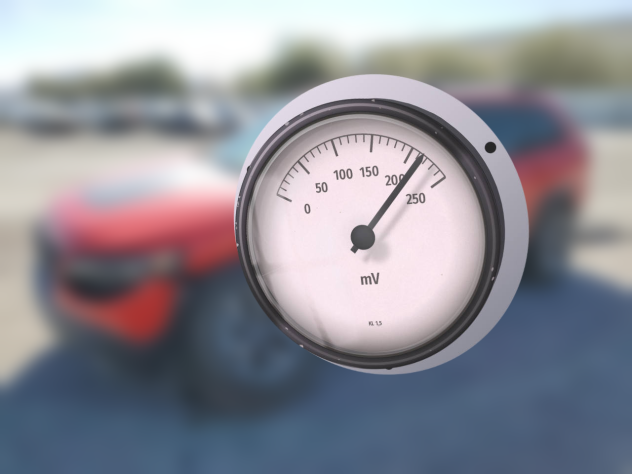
215mV
